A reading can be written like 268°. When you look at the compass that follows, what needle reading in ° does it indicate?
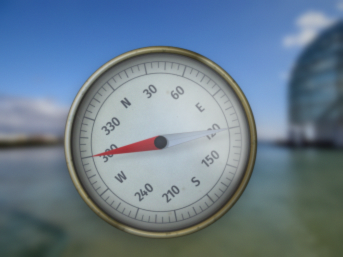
300°
